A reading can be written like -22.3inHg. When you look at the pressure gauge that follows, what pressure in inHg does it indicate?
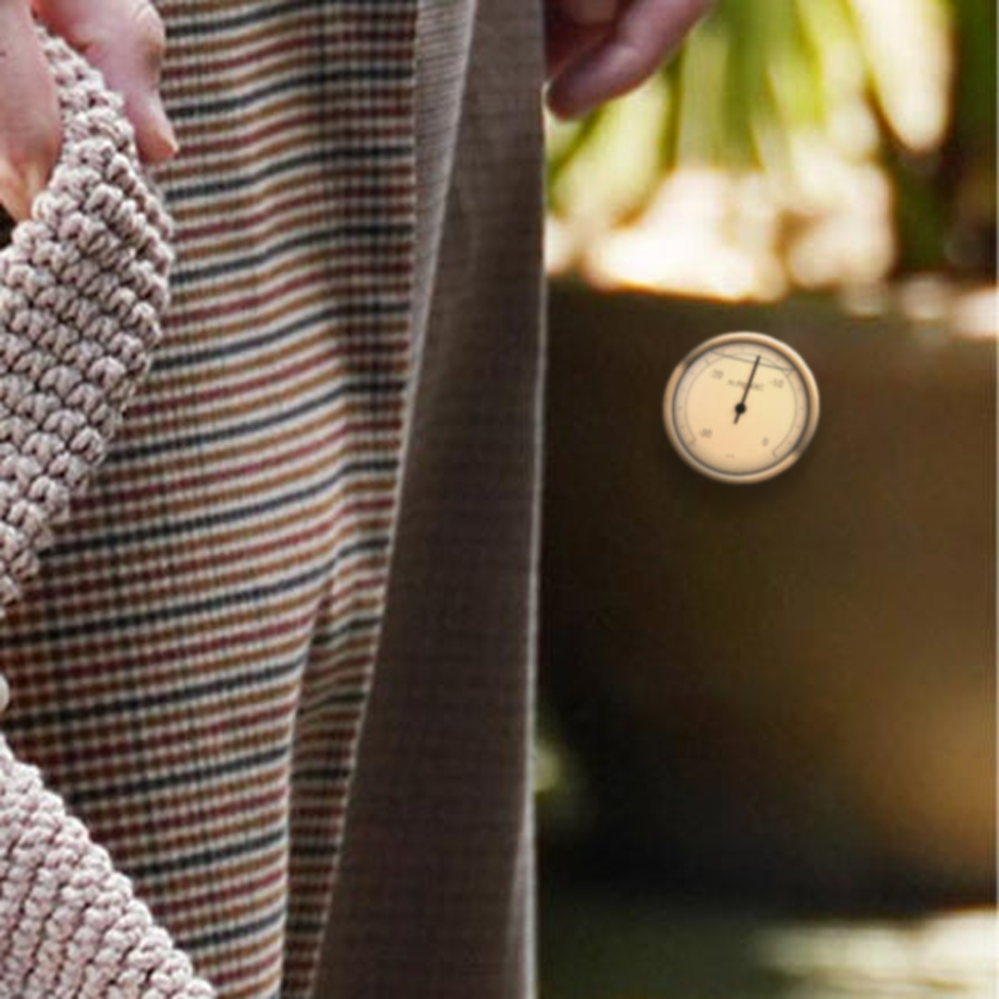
-14inHg
